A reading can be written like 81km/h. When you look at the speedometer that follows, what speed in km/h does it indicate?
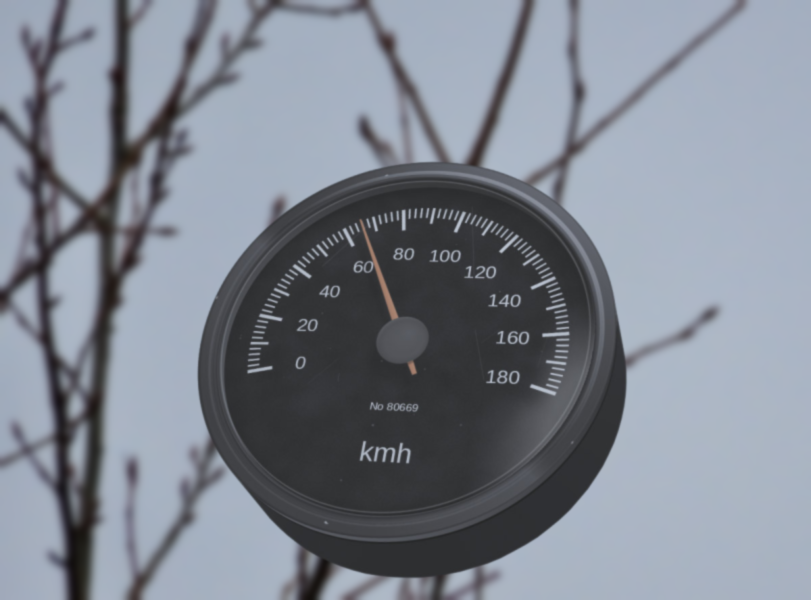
66km/h
